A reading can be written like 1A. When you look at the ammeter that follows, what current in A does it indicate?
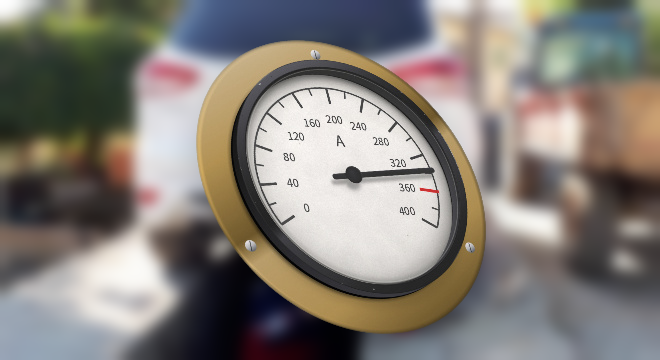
340A
